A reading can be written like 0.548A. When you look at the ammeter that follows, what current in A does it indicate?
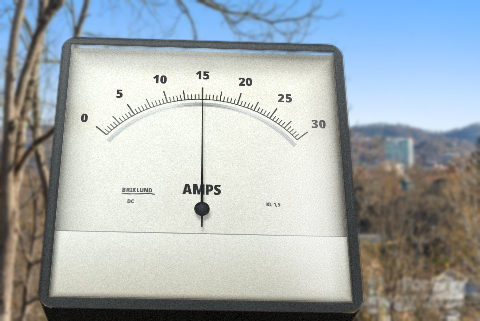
15A
